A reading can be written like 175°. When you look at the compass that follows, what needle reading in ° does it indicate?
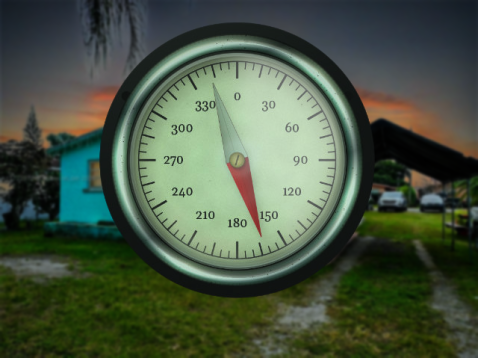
162.5°
